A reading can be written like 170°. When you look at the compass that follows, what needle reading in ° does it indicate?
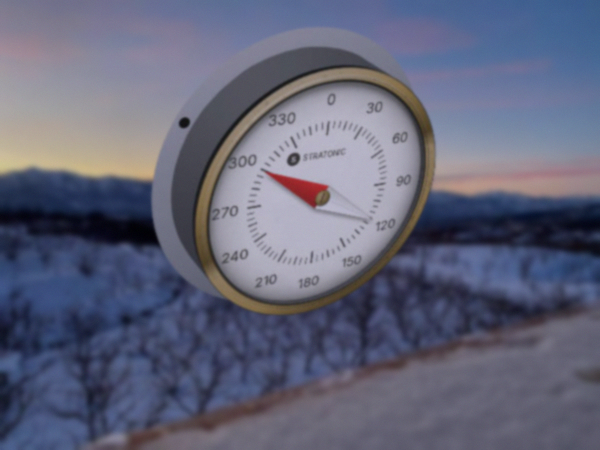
300°
